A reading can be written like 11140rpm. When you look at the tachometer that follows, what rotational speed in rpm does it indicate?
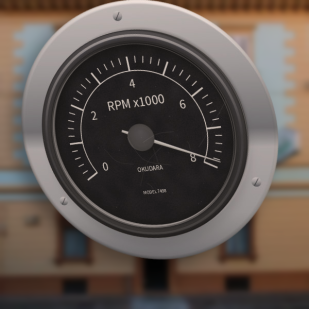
7800rpm
